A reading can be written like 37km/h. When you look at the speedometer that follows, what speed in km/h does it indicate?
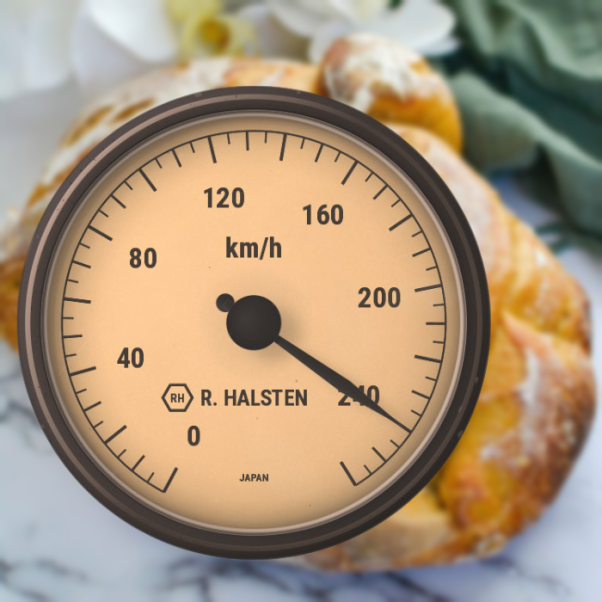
240km/h
